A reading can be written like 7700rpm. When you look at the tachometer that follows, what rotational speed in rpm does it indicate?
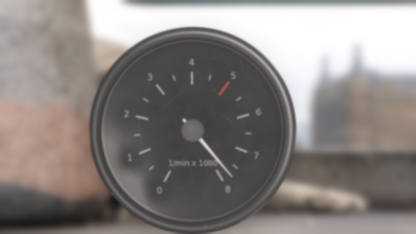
7750rpm
